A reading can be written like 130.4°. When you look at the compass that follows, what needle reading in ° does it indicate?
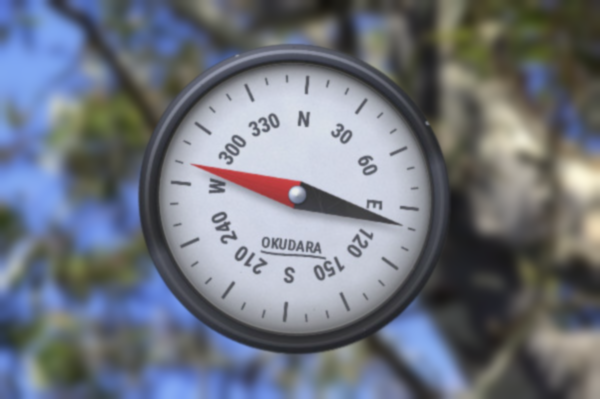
280°
